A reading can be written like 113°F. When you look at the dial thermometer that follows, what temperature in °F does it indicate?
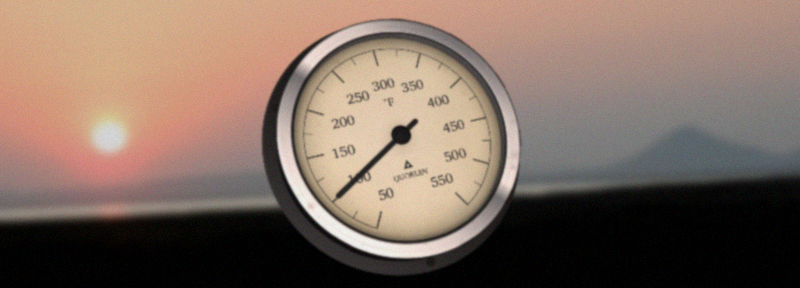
100°F
